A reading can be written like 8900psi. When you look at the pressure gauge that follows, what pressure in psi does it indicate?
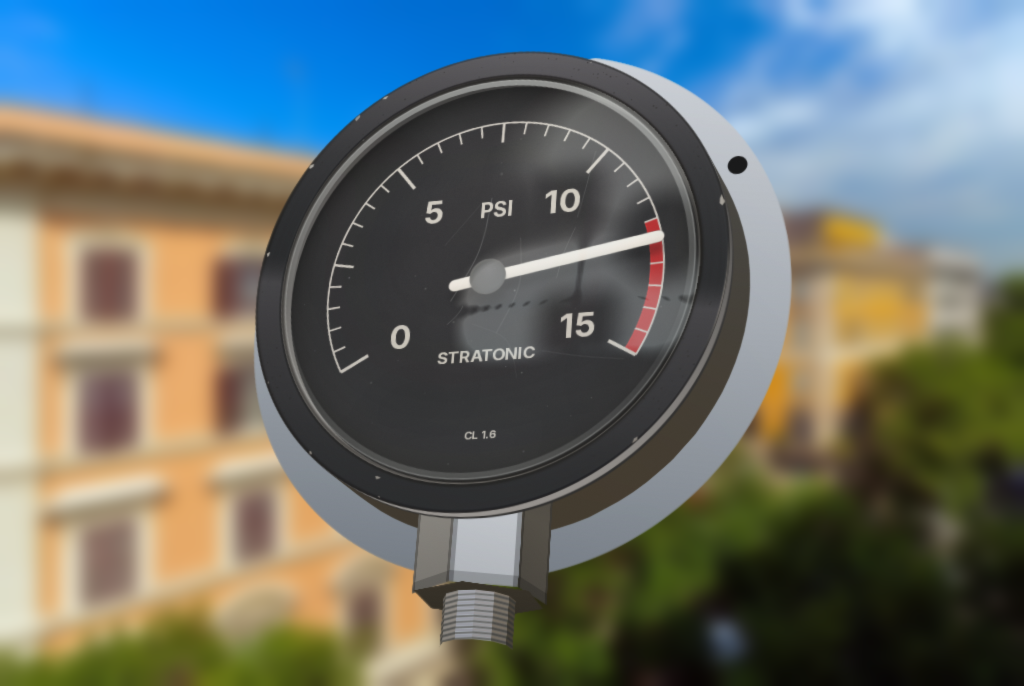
12.5psi
